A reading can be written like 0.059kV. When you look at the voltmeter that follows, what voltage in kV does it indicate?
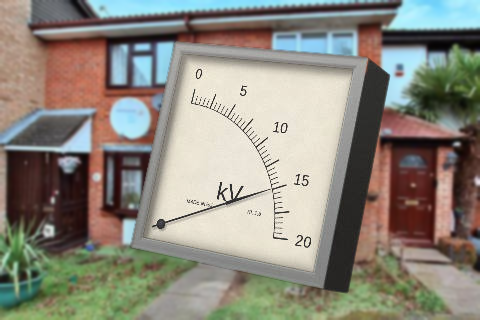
15kV
